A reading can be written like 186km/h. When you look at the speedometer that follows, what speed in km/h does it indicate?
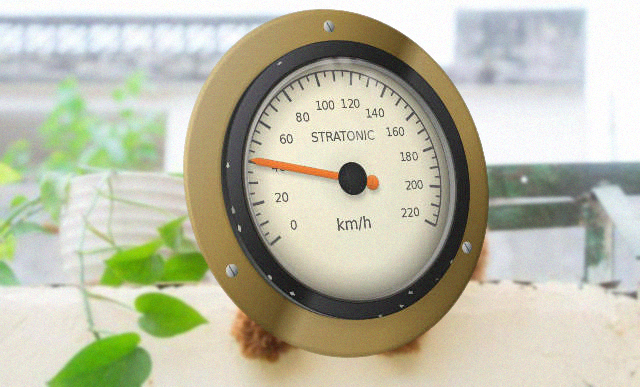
40km/h
